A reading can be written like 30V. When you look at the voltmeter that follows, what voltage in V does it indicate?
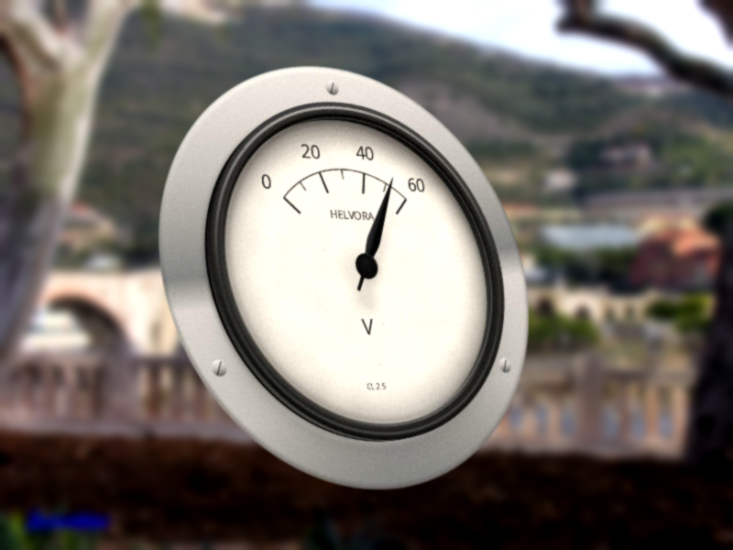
50V
